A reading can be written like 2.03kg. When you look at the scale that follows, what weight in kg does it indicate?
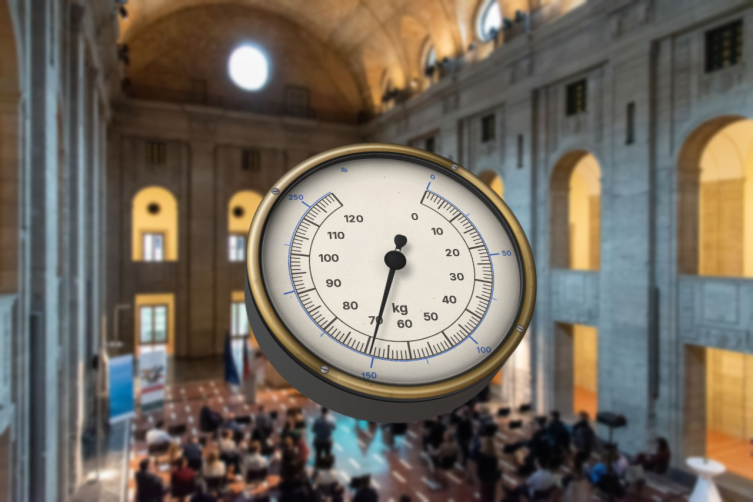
69kg
